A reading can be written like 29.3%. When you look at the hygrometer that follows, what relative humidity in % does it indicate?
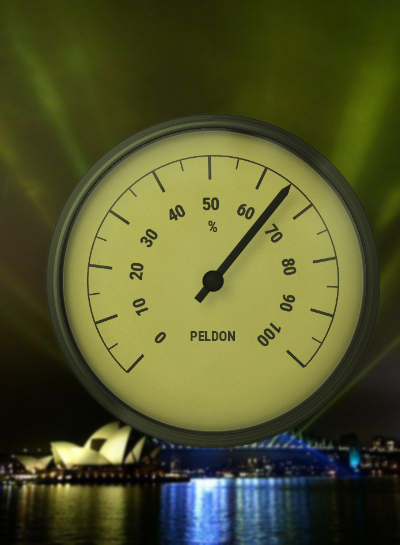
65%
